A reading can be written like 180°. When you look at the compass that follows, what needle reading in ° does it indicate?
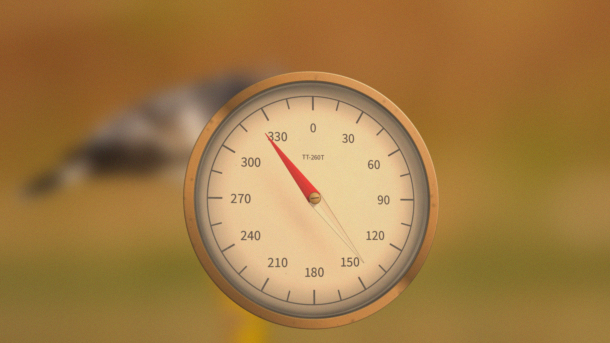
322.5°
